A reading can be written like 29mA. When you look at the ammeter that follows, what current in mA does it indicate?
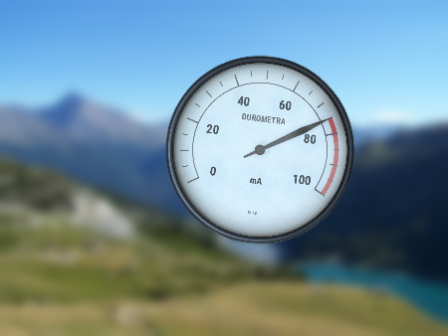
75mA
